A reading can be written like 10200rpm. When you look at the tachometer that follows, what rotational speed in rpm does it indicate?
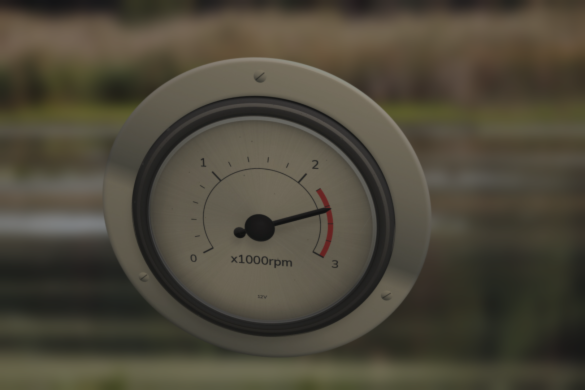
2400rpm
